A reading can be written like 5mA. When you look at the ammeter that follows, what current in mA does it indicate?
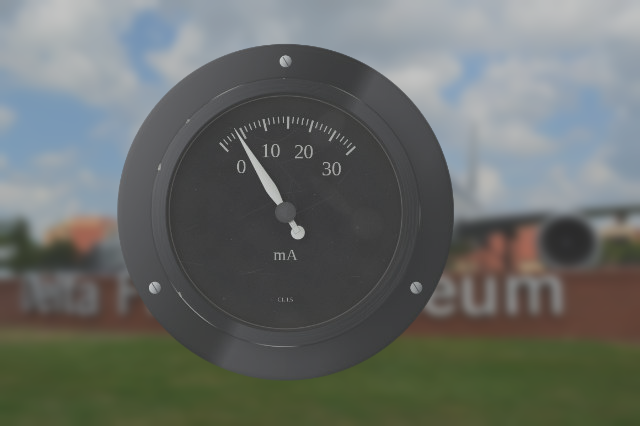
4mA
